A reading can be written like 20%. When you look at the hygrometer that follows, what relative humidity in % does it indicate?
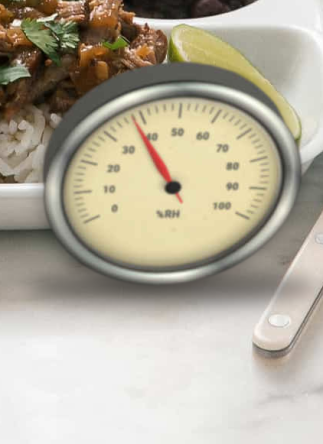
38%
